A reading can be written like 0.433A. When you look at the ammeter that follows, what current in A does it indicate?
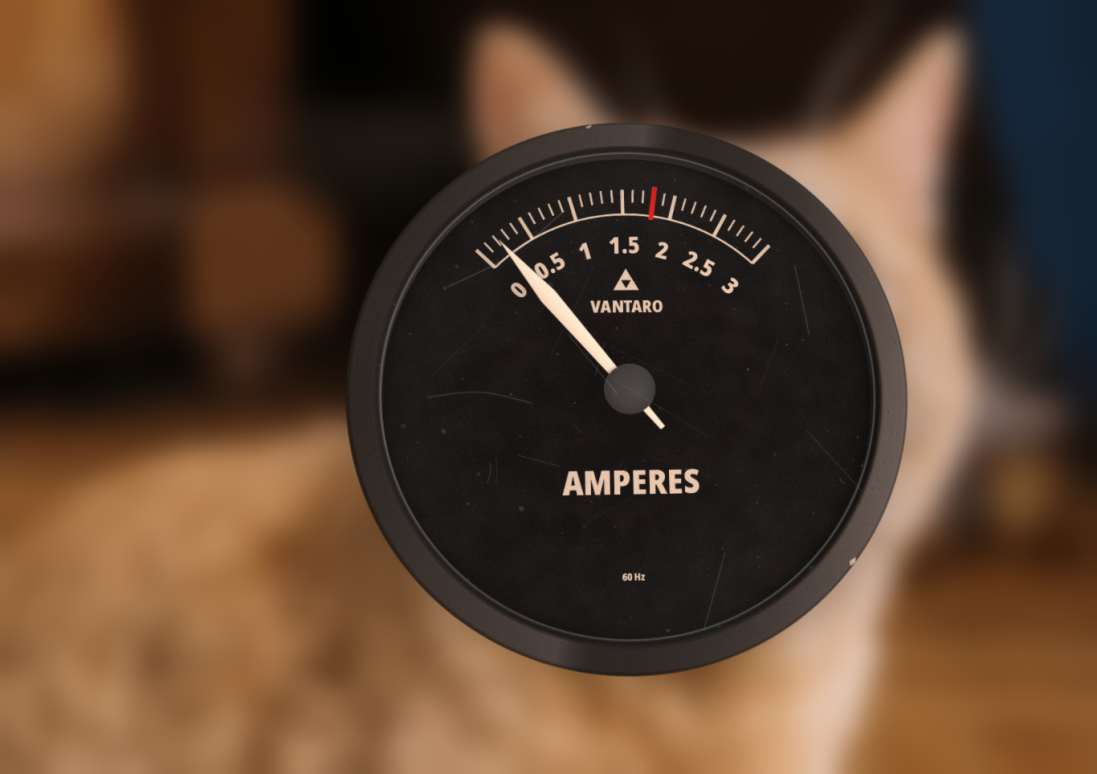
0.2A
